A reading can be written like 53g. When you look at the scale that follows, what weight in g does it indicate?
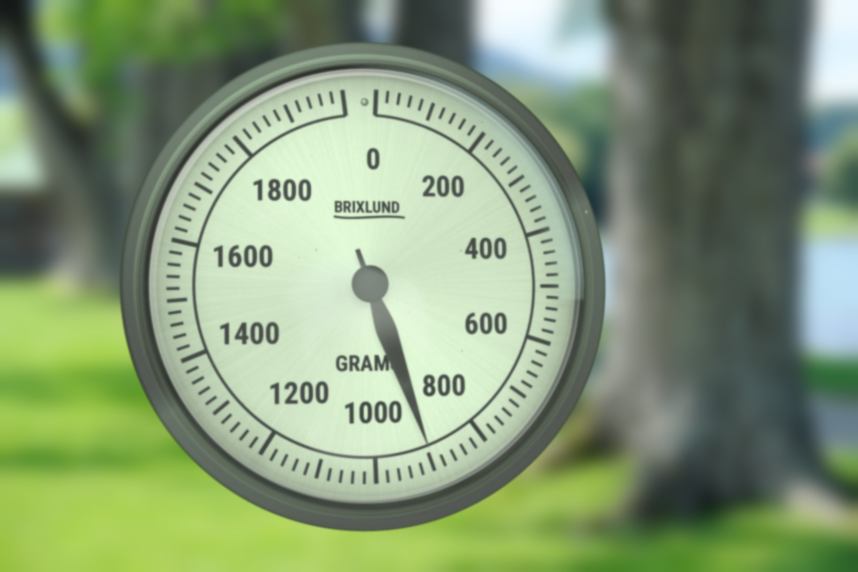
900g
